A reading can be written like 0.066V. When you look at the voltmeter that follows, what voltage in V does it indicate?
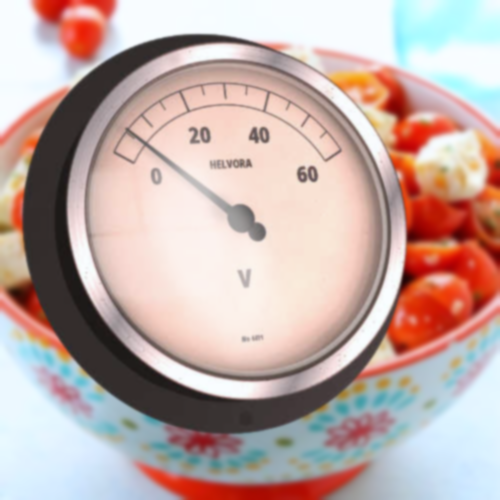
5V
